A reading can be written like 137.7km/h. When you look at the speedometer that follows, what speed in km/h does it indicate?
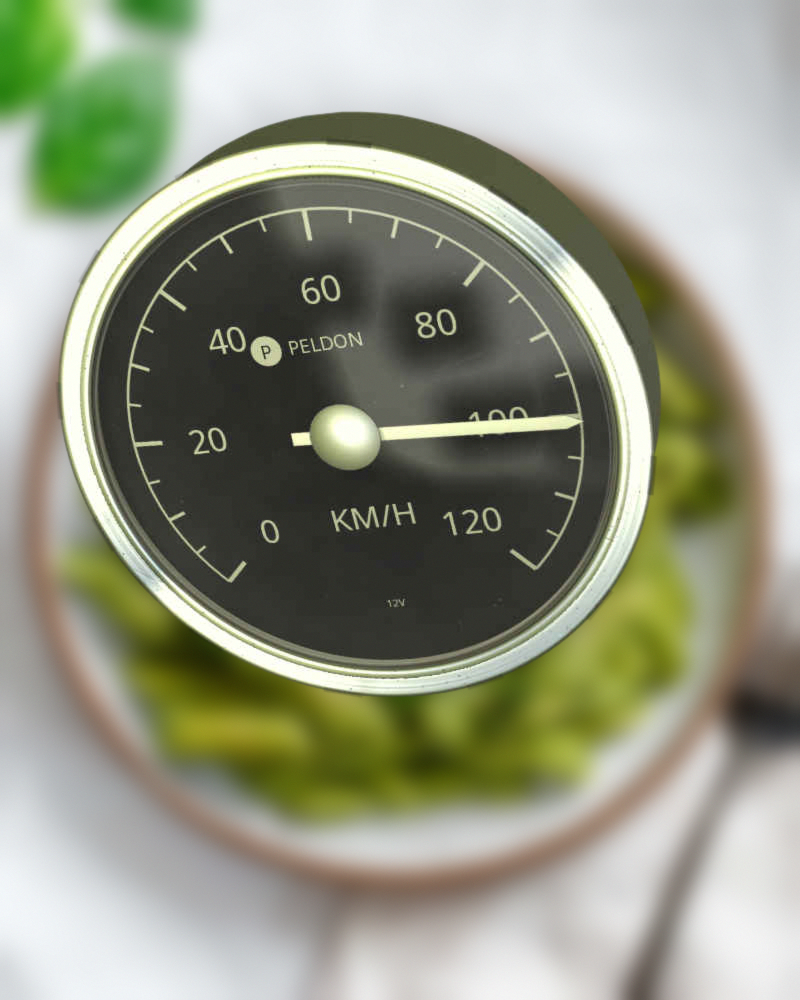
100km/h
